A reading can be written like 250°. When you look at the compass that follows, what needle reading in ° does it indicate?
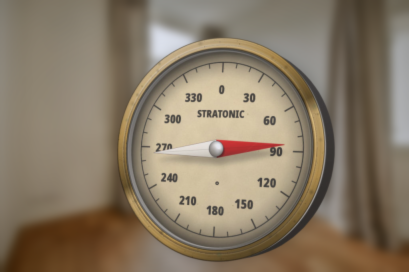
85°
